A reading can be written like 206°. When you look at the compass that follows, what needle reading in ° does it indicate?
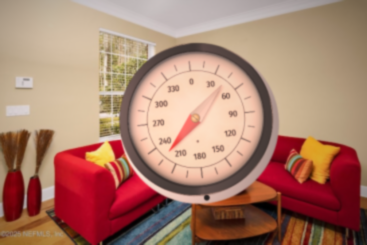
225°
